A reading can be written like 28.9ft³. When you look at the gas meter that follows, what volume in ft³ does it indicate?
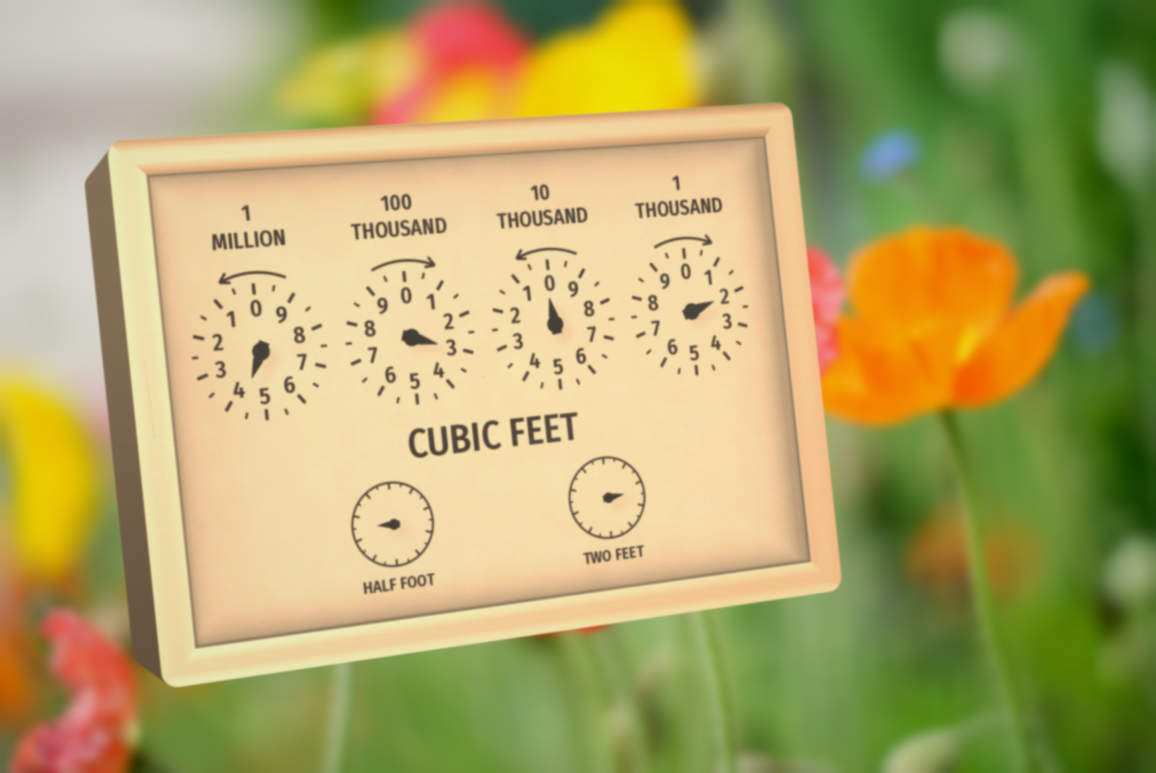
430200ft³
